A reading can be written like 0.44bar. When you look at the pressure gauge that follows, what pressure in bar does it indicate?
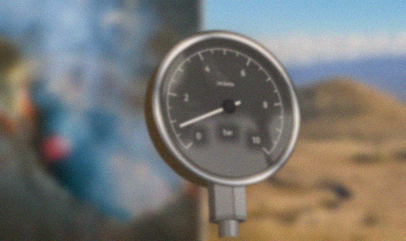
0.75bar
